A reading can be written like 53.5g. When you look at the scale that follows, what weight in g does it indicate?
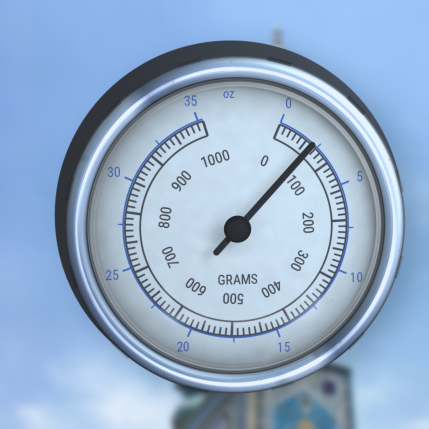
60g
